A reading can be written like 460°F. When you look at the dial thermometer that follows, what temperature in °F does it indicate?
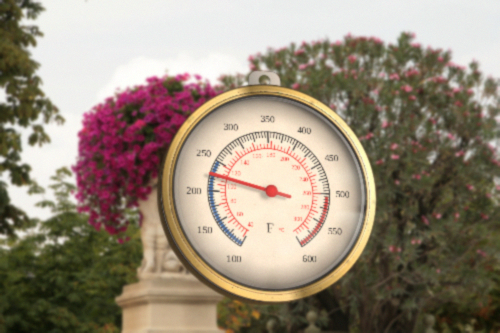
225°F
